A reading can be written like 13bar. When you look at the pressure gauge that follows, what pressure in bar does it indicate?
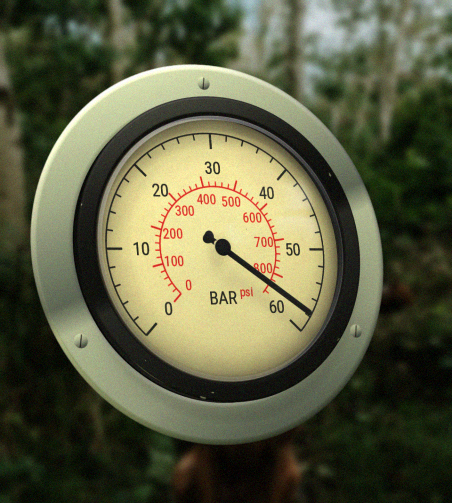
58bar
